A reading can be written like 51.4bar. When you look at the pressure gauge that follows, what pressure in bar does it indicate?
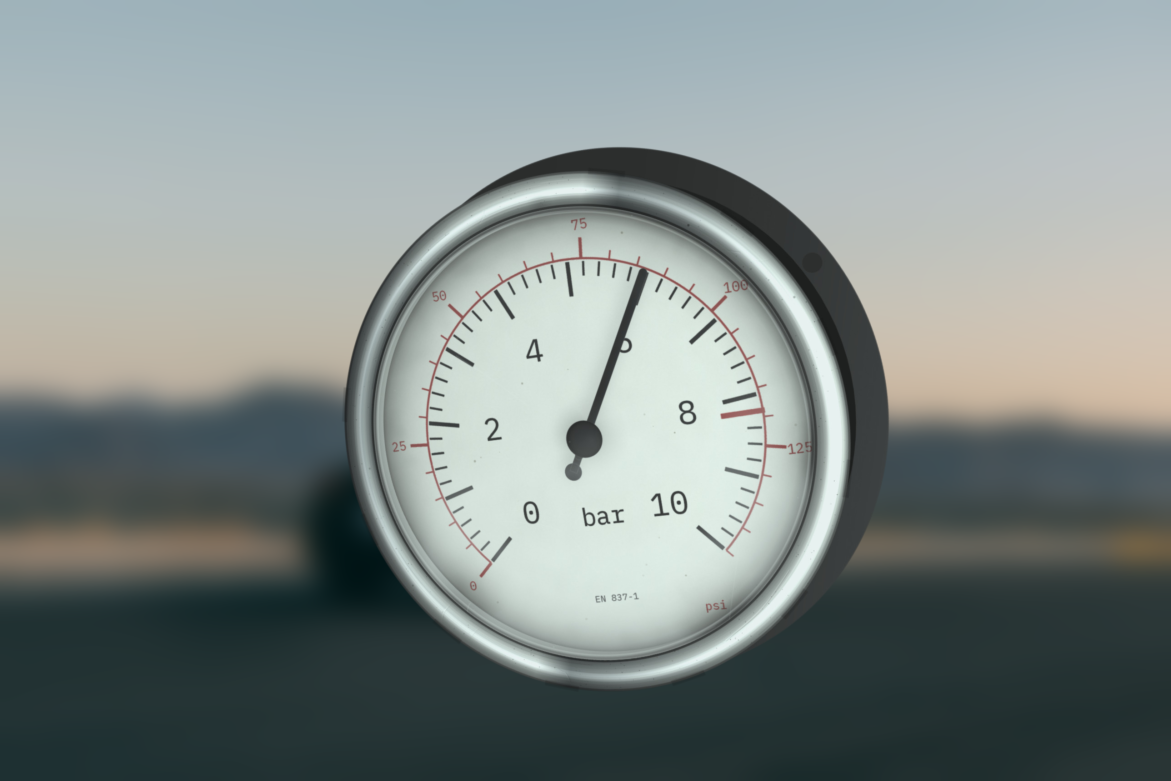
6bar
